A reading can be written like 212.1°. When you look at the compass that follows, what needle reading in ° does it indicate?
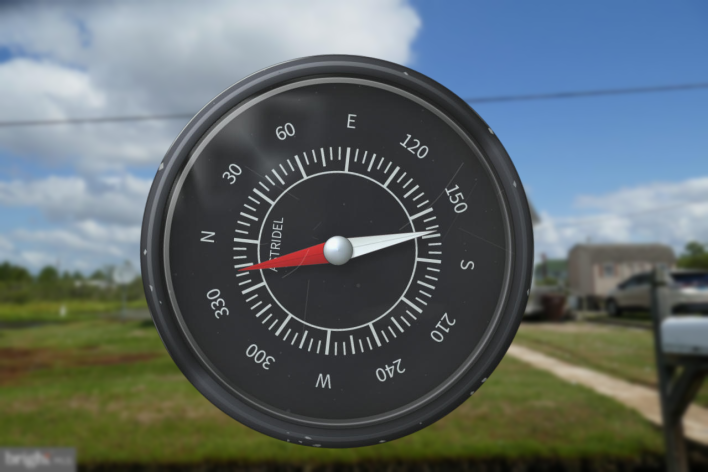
342.5°
